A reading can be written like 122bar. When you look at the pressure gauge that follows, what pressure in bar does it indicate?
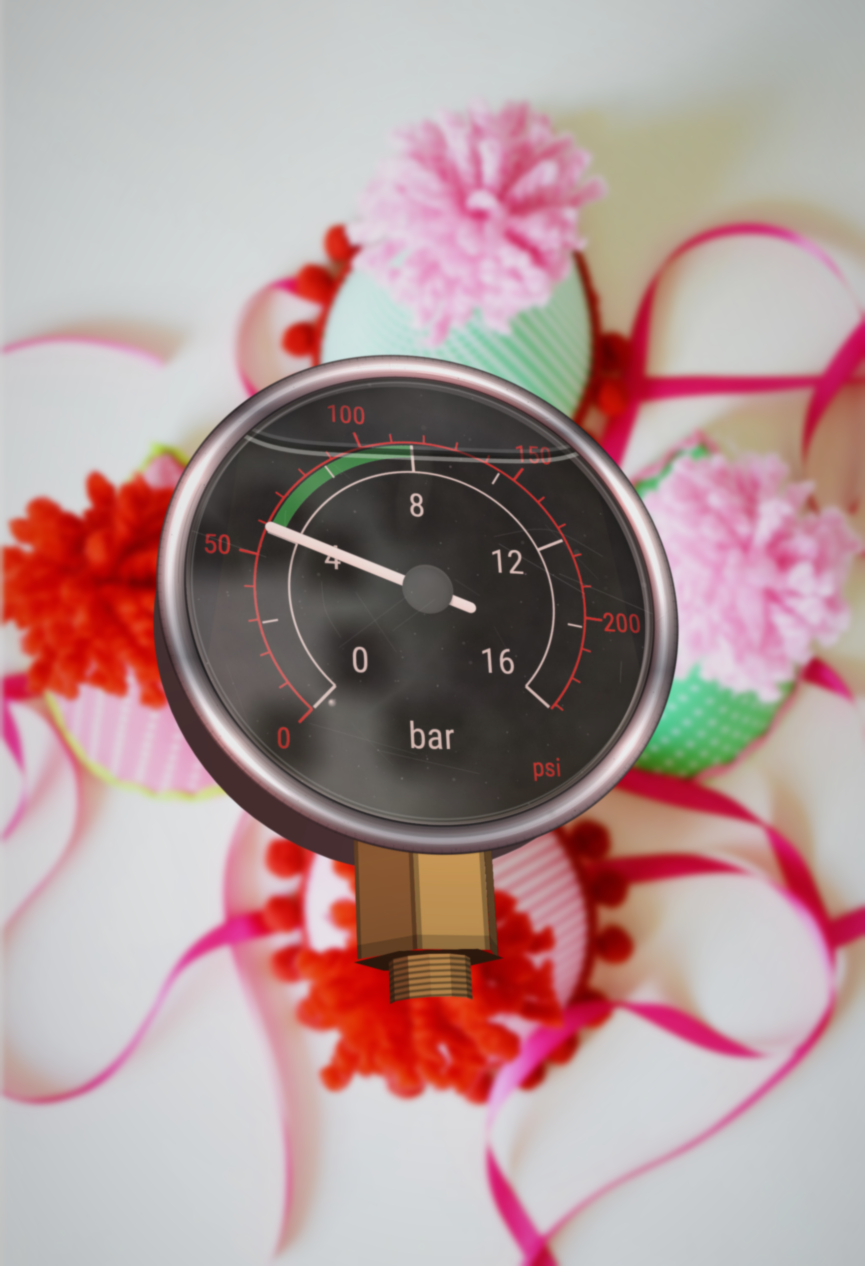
4bar
